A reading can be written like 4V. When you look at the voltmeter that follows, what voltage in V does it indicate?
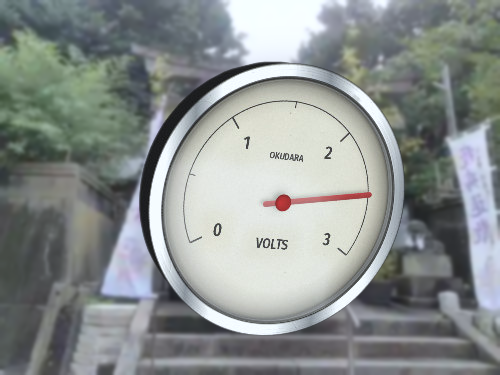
2.5V
